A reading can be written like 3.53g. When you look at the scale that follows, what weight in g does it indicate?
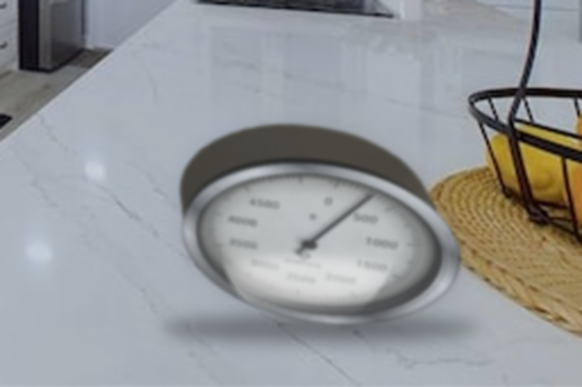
250g
